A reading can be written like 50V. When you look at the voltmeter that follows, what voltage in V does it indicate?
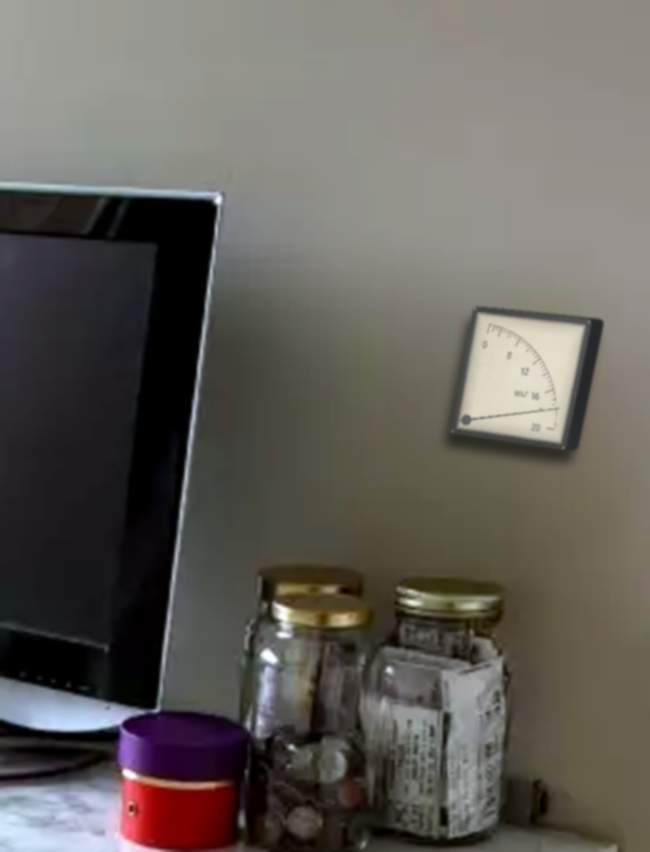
18V
